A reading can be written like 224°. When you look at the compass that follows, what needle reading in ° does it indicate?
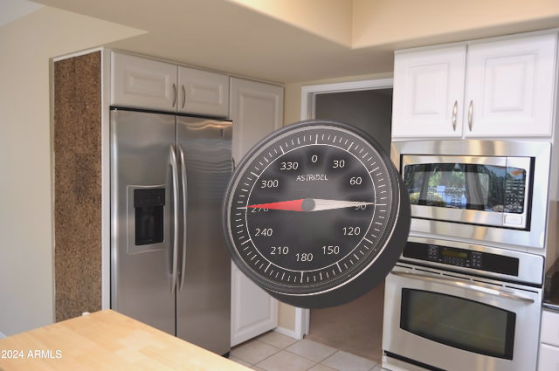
270°
